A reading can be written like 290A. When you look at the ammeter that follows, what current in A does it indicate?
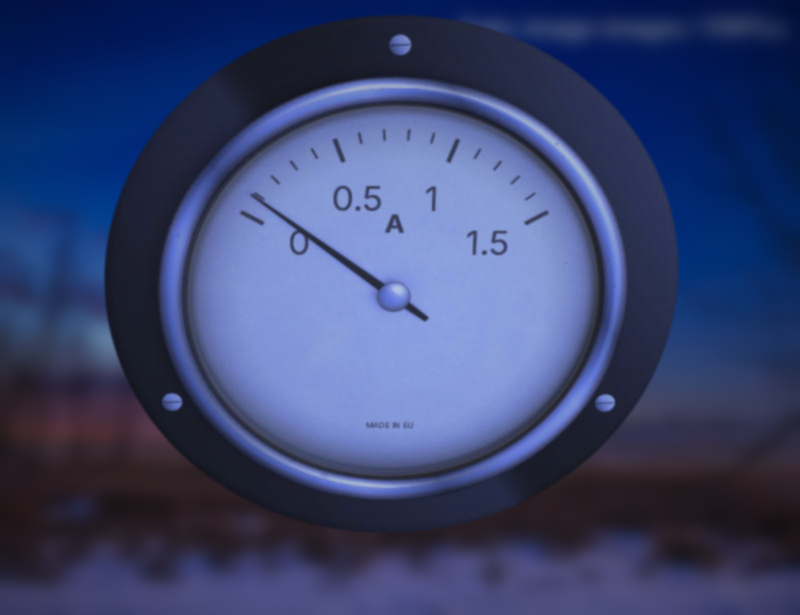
0.1A
